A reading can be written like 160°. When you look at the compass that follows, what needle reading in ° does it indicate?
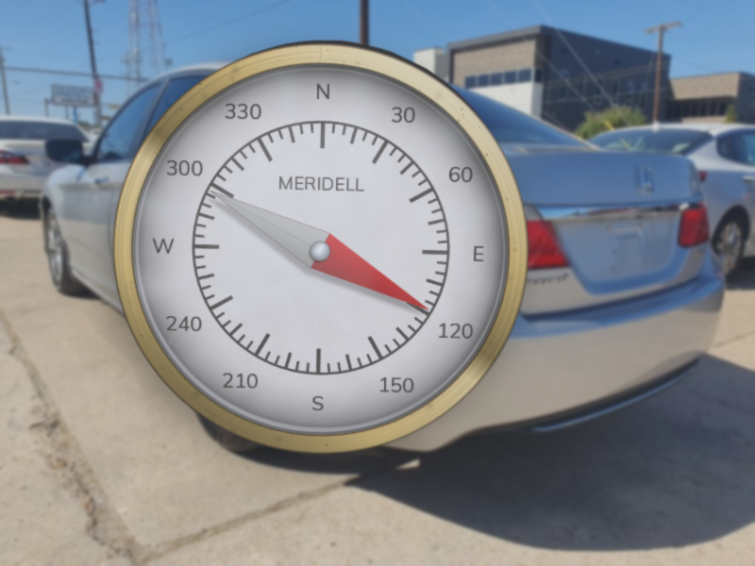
117.5°
